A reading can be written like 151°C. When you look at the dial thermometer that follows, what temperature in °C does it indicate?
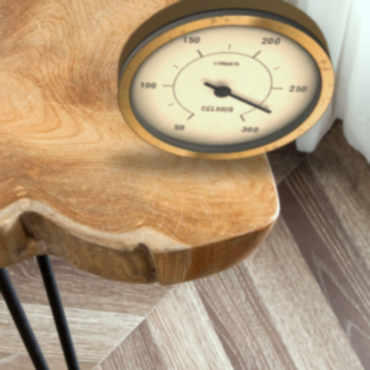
275°C
